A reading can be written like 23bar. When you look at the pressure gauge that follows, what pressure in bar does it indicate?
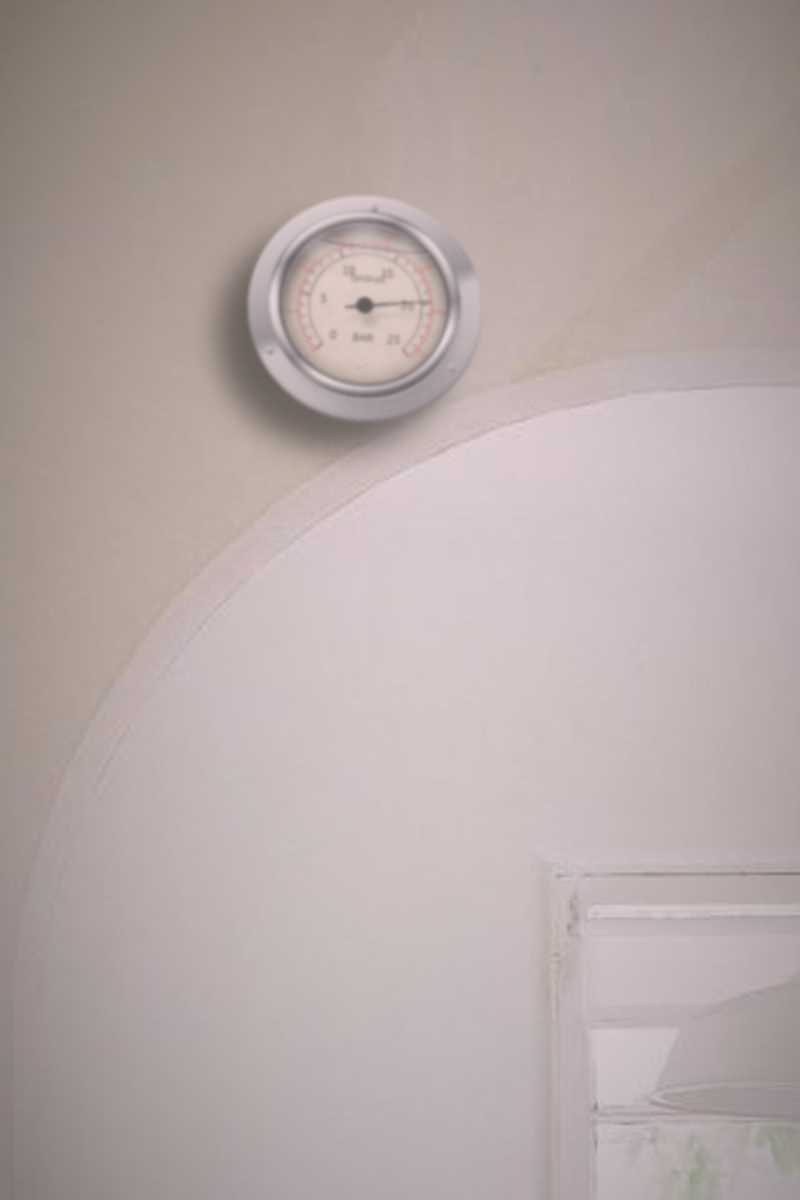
20bar
